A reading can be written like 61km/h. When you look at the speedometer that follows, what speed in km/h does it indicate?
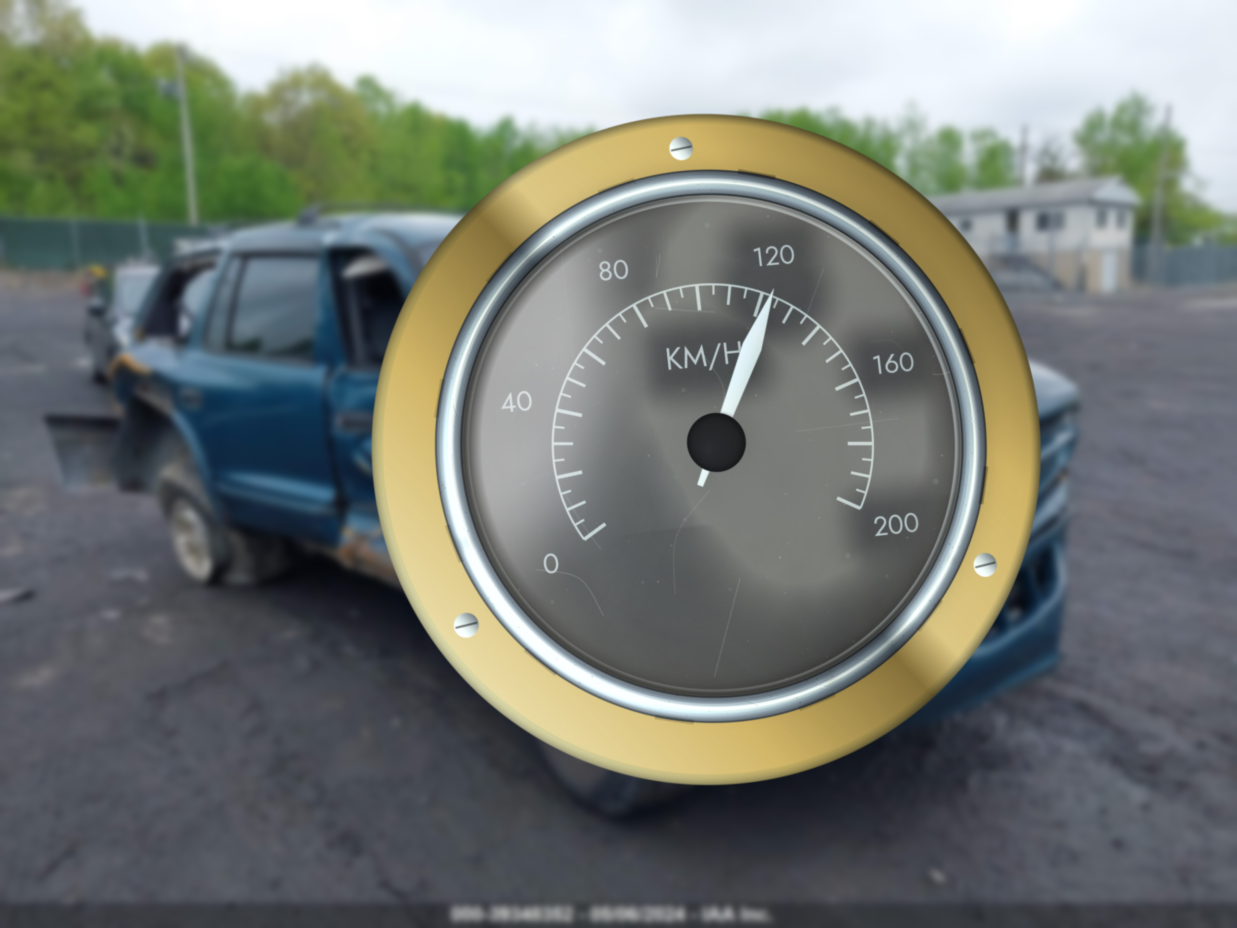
122.5km/h
